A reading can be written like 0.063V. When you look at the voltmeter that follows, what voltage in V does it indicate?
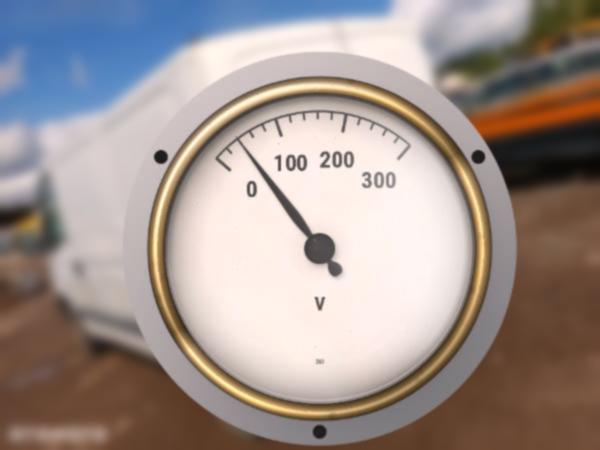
40V
